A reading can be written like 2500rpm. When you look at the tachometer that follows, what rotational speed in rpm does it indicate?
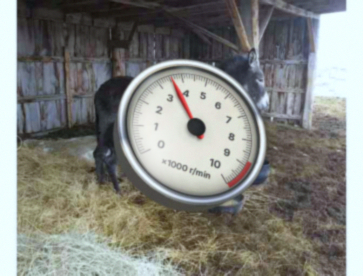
3500rpm
